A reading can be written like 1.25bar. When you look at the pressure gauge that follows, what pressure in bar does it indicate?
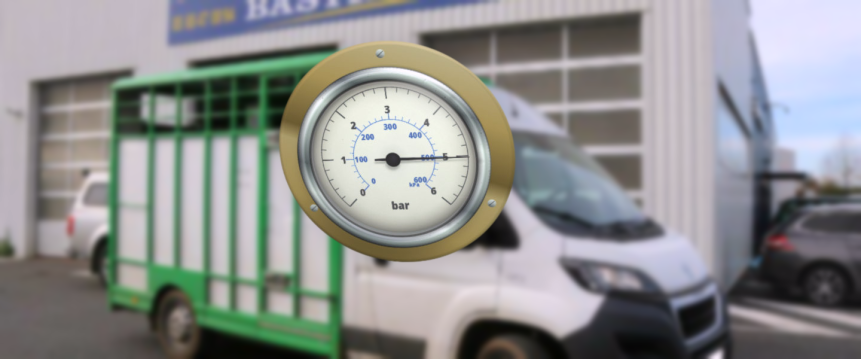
5bar
